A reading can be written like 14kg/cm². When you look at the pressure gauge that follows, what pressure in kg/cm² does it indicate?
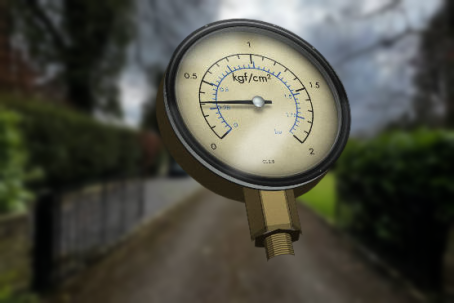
0.3kg/cm²
